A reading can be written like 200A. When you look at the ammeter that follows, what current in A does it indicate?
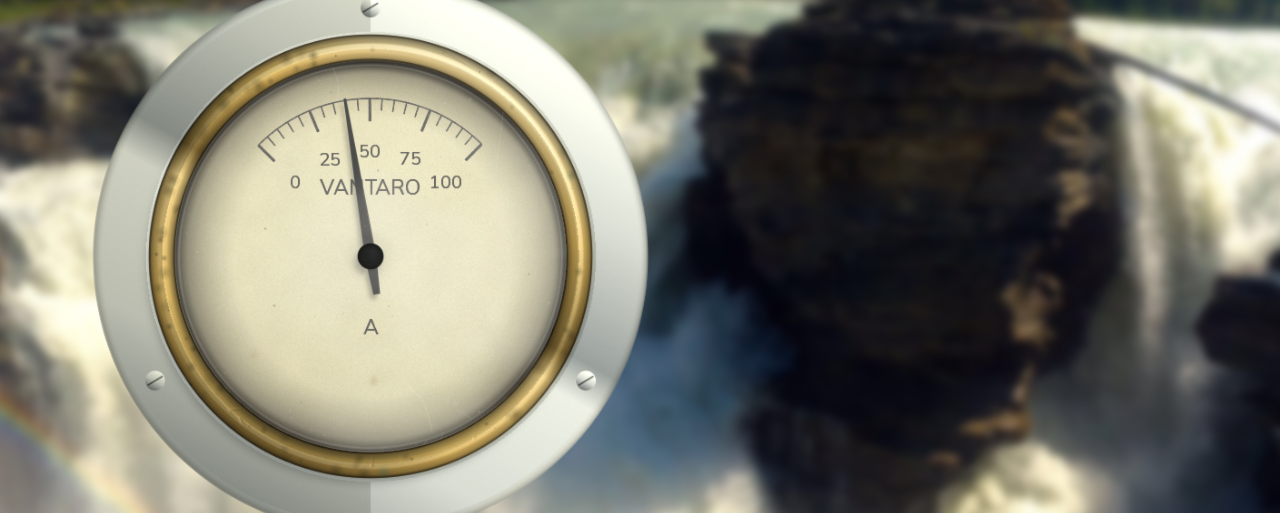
40A
